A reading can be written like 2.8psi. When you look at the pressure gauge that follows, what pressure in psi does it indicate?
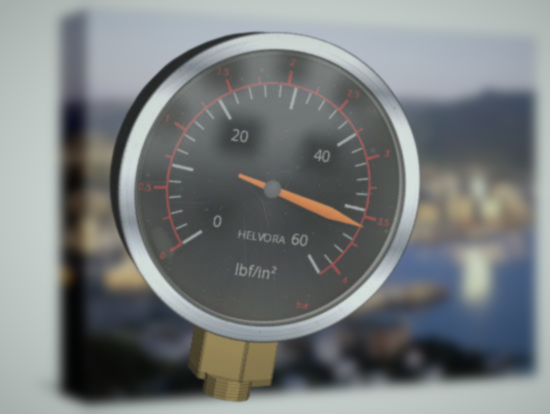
52psi
